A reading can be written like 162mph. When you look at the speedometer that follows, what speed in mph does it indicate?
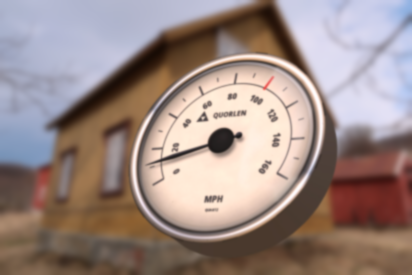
10mph
